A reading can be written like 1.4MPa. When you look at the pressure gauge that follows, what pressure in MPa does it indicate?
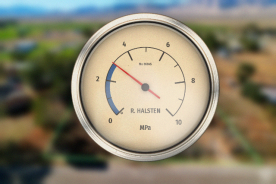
3MPa
